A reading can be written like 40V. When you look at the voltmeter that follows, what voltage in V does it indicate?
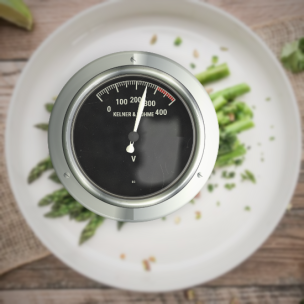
250V
